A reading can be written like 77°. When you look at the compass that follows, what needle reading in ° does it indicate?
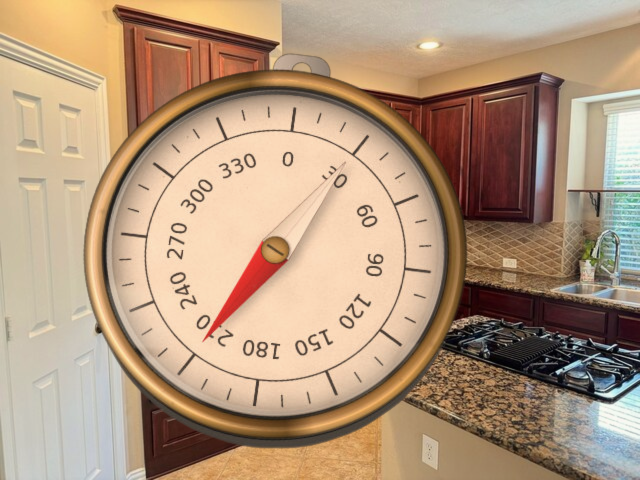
210°
